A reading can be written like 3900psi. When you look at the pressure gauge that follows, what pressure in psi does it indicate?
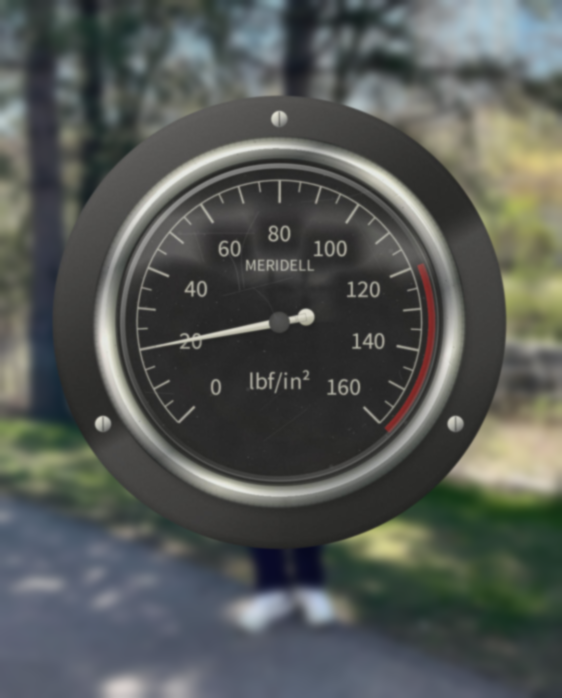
20psi
